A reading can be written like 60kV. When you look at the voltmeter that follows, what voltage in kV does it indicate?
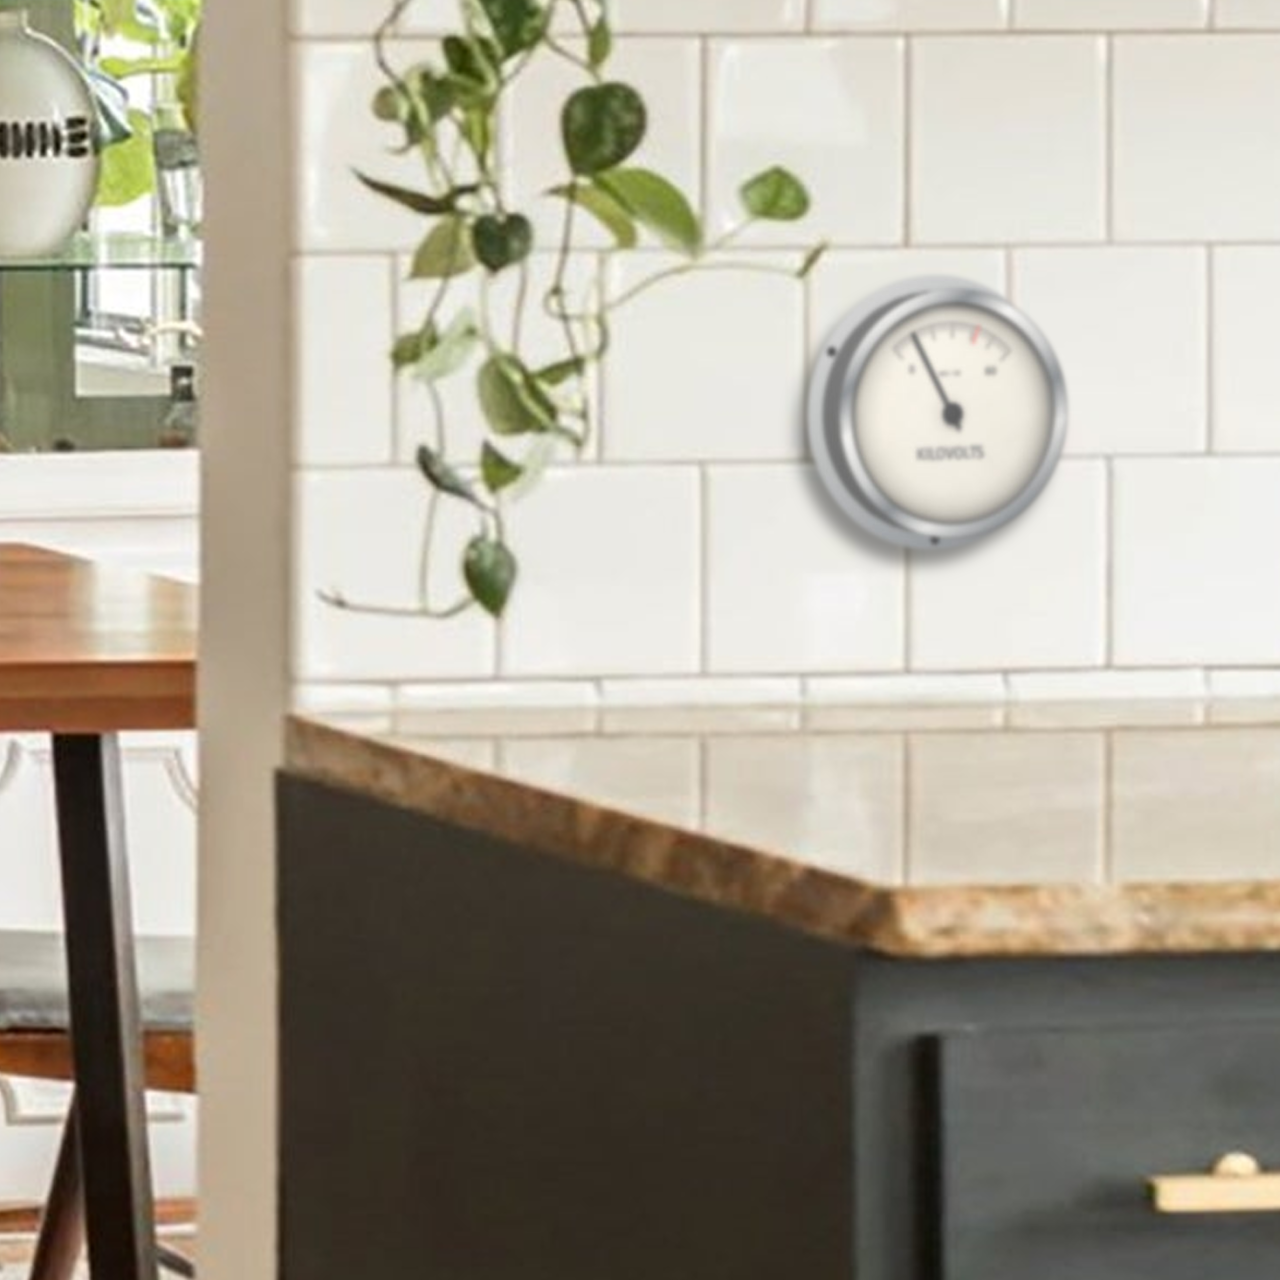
10kV
